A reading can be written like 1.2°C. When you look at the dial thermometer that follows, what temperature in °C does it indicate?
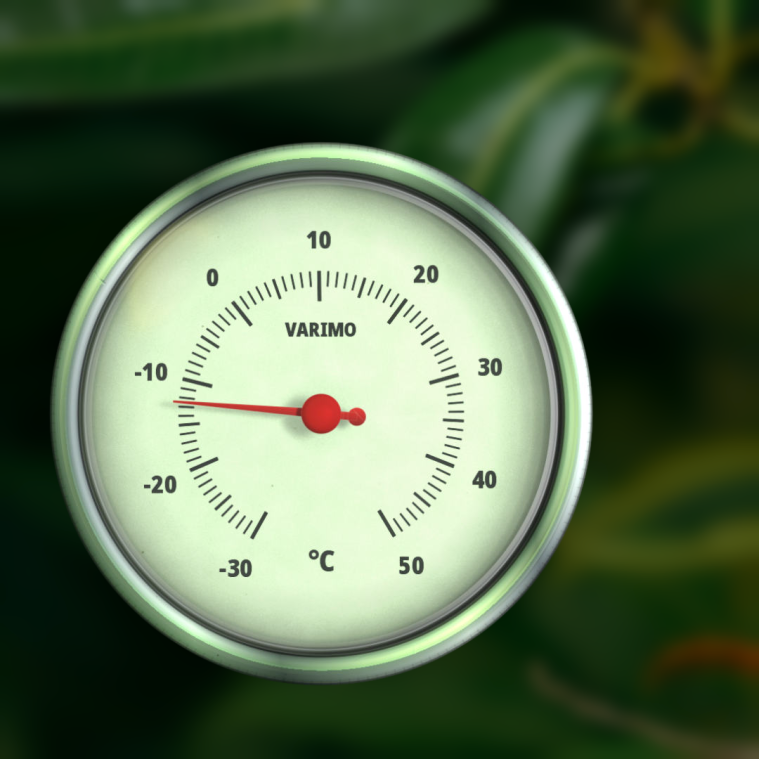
-12.5°C
